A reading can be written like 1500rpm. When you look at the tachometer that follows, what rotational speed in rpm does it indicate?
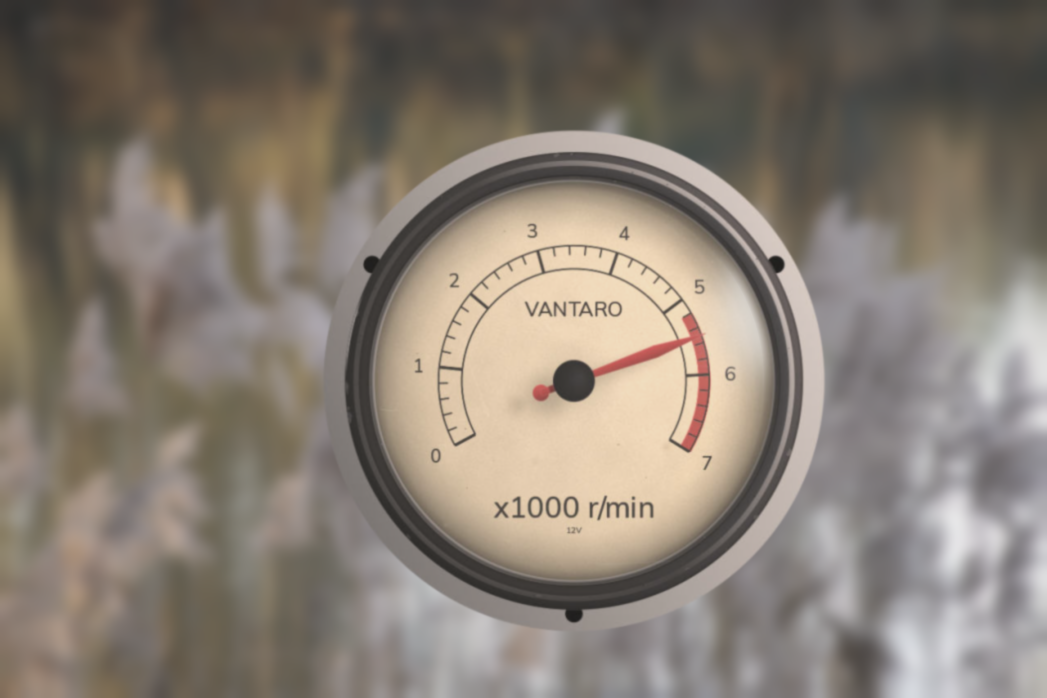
5500rpm
